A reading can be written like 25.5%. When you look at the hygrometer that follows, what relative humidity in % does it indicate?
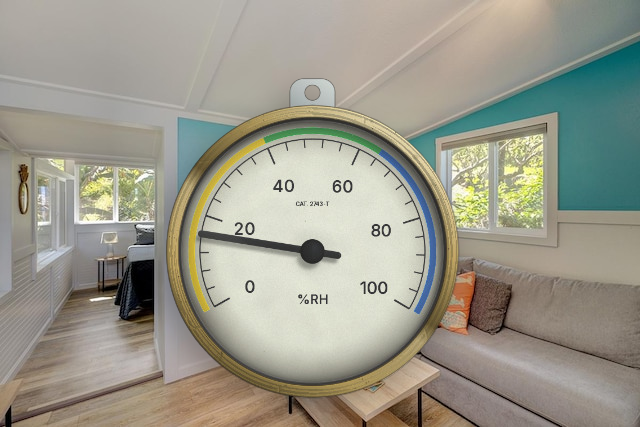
16%
